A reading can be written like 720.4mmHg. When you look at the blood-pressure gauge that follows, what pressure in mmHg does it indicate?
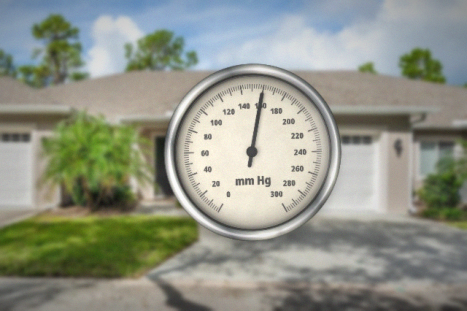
160mmHg
